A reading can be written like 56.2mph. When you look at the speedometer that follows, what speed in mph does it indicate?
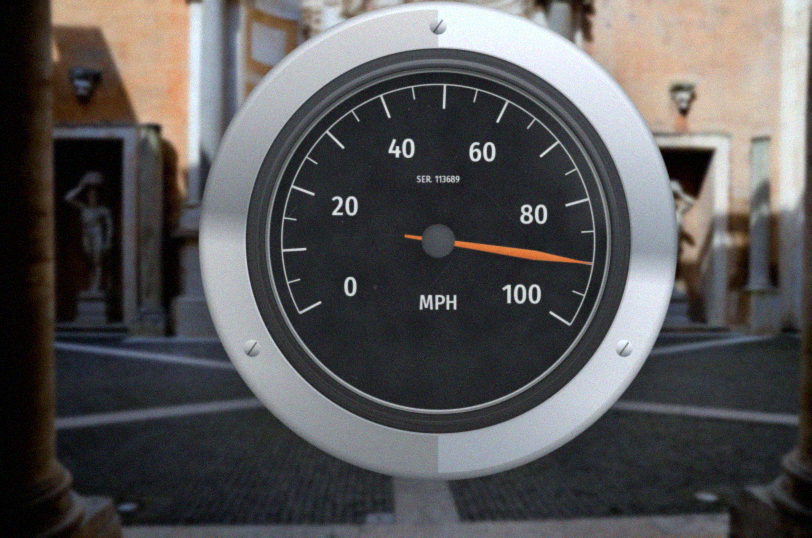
90mph
